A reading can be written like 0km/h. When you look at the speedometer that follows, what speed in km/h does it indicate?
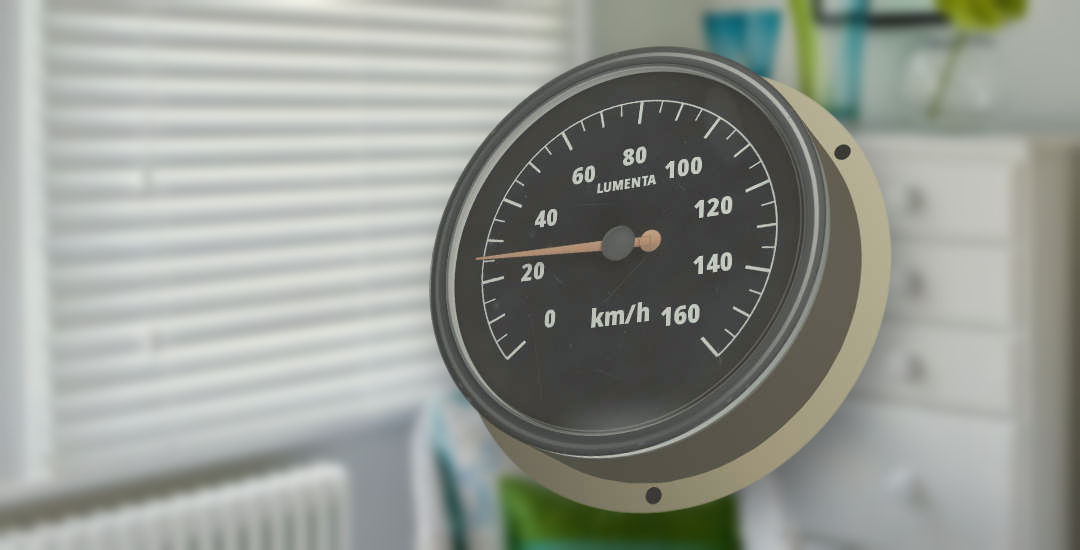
25km/h
